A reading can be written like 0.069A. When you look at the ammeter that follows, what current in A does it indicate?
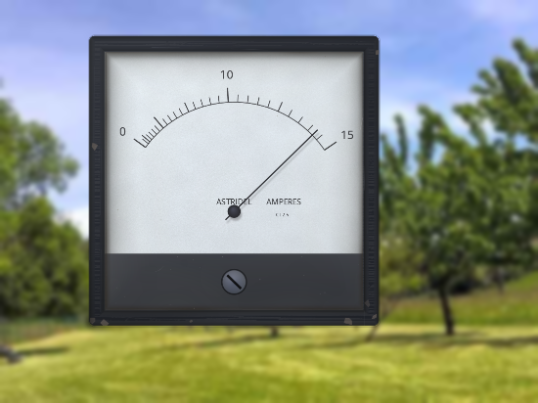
14.25A
